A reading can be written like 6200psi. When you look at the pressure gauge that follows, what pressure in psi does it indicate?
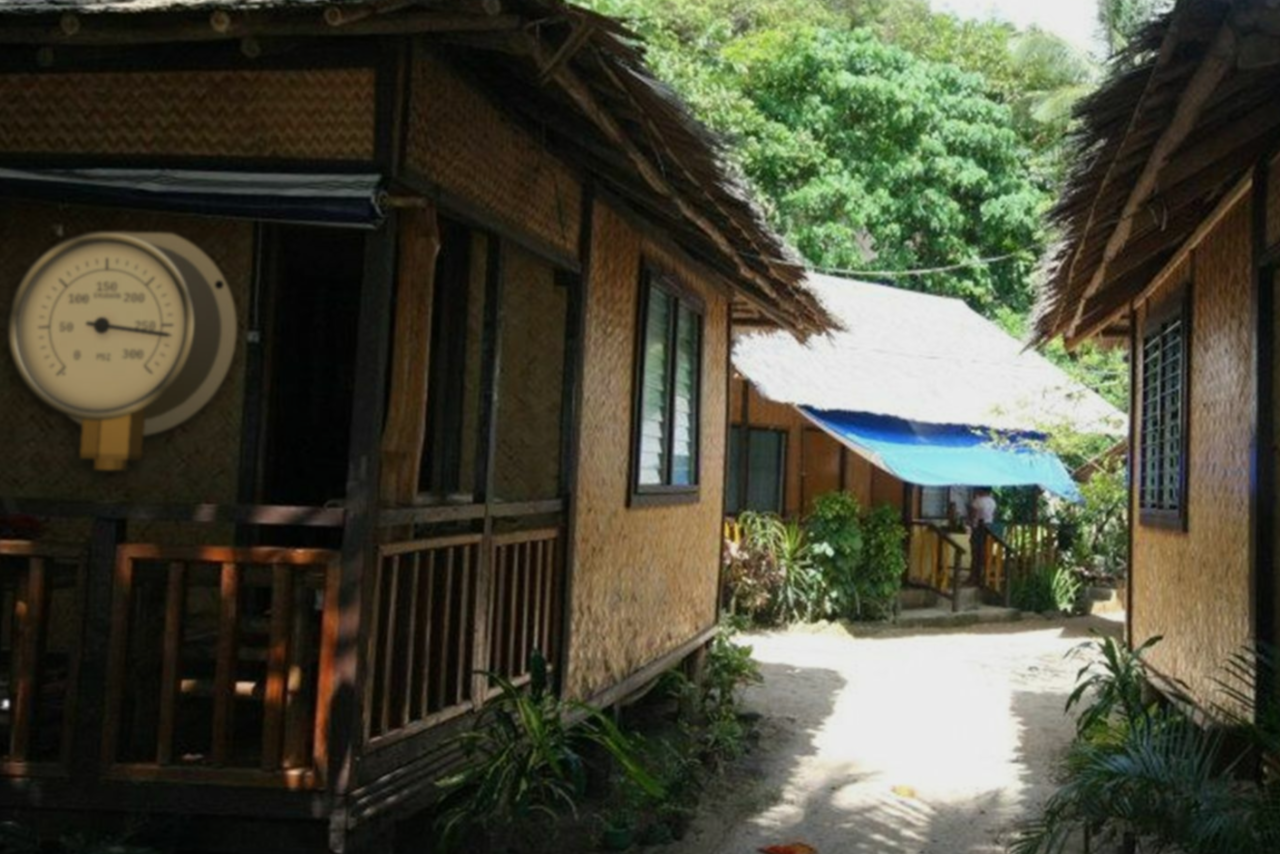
260psi
